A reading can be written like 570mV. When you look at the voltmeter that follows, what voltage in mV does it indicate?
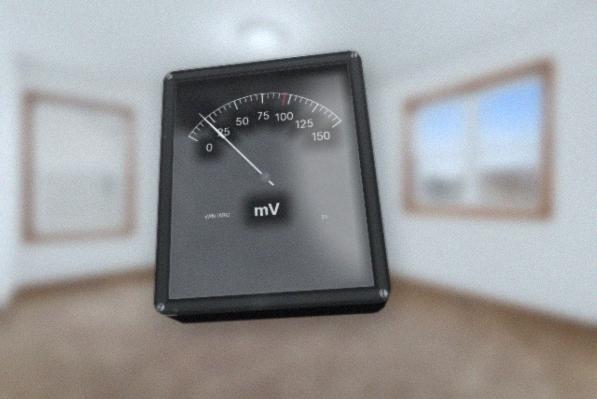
20mV
